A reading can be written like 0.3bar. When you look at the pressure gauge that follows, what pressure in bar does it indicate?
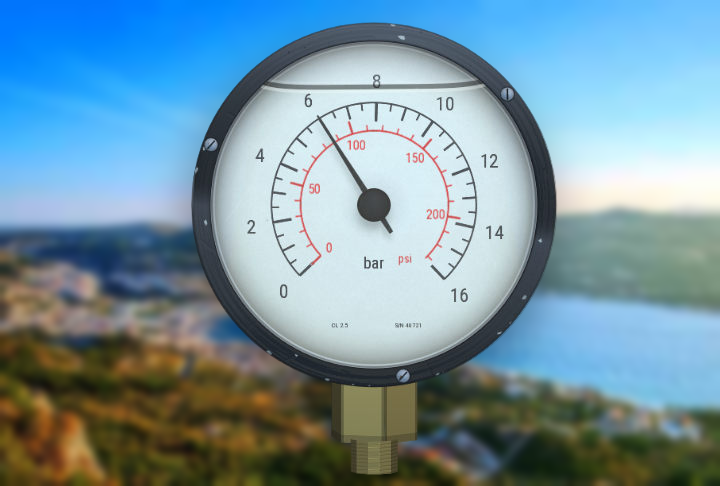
6bar
